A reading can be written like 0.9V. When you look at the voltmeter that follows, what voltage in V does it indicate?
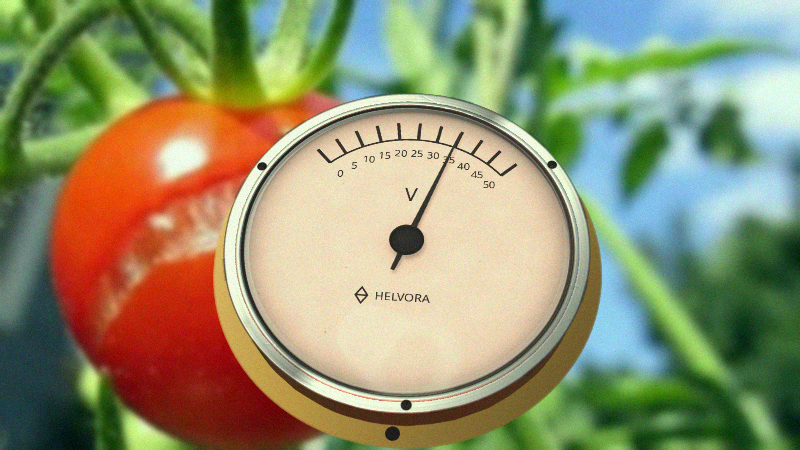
35V
